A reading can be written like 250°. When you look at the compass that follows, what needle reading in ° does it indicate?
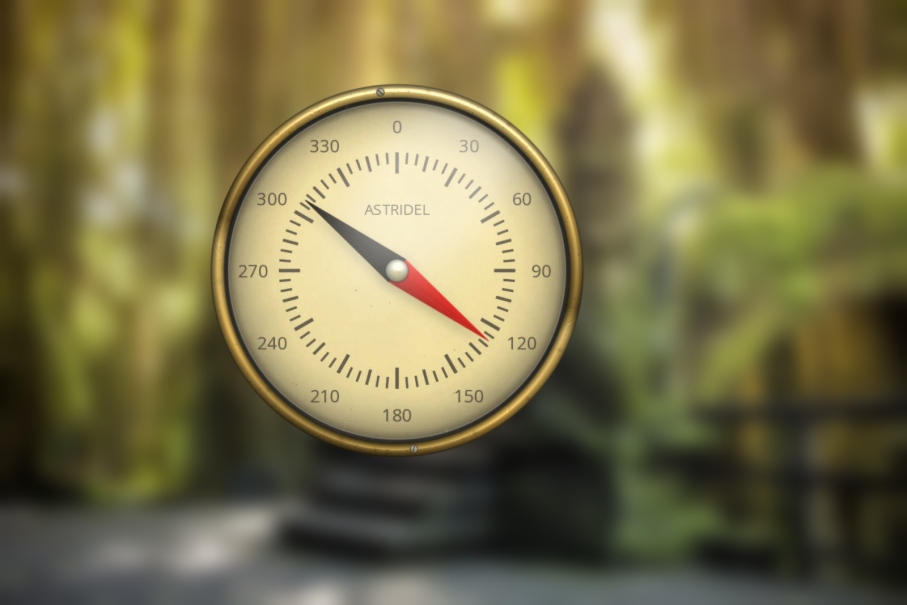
127.5°
